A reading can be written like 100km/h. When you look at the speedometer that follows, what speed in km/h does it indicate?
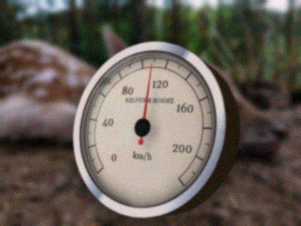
110km/h
